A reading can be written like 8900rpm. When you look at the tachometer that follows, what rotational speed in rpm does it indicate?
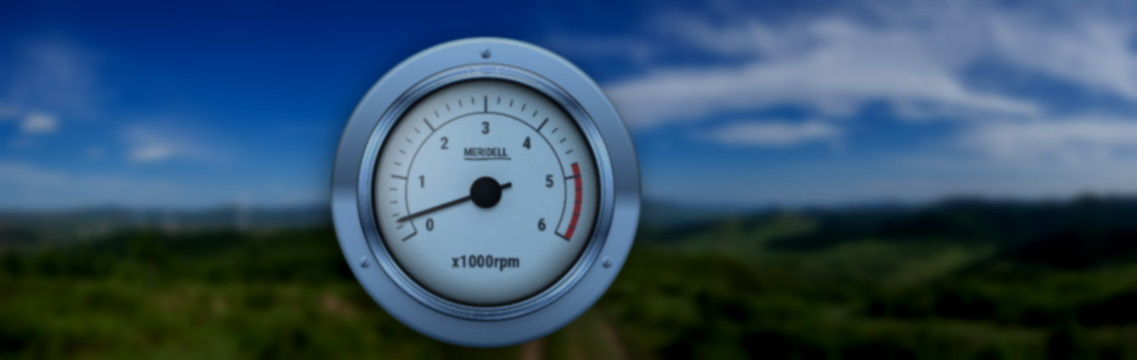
300rpm
